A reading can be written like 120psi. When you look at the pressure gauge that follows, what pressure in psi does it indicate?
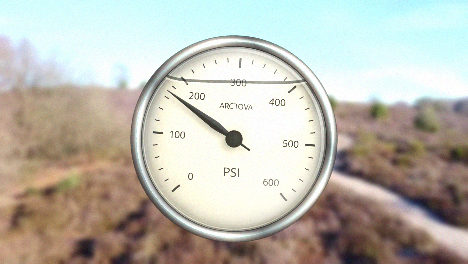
170psi
